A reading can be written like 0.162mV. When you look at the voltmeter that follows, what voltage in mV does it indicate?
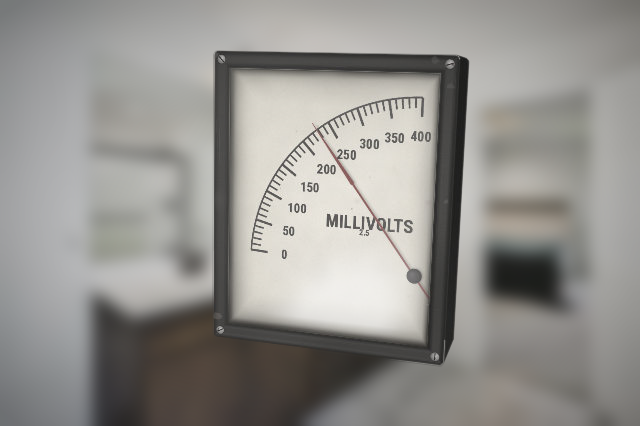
230mV
